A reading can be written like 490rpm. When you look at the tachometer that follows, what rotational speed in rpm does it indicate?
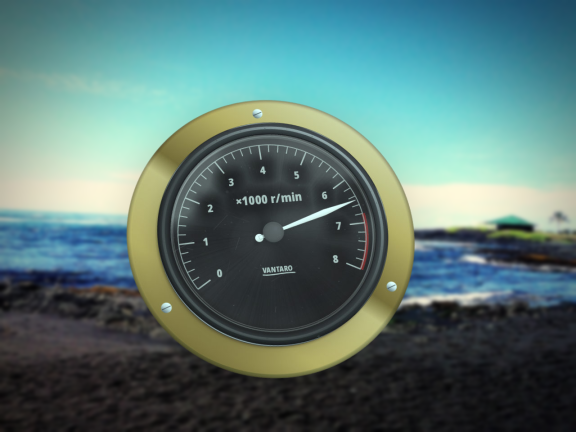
6500rpm
